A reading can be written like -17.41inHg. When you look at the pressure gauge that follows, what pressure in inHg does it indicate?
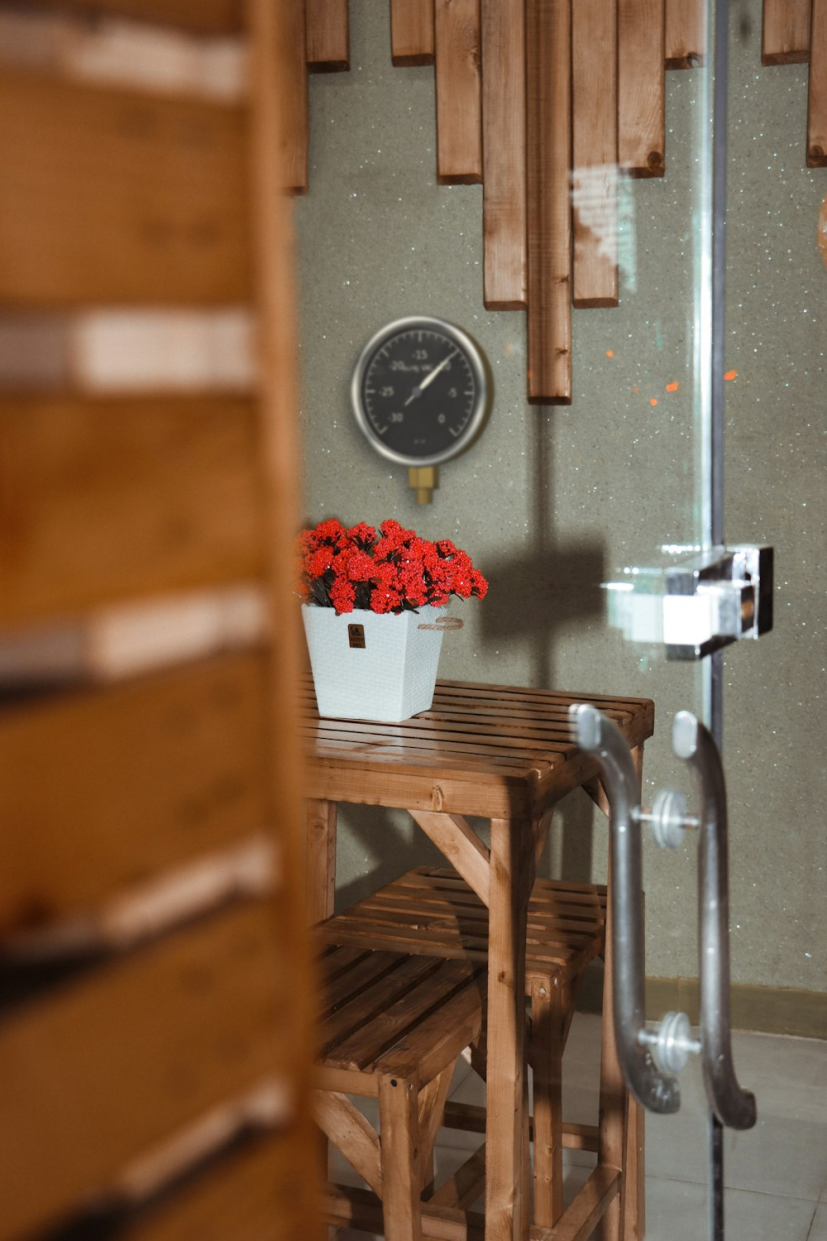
-10inHg
